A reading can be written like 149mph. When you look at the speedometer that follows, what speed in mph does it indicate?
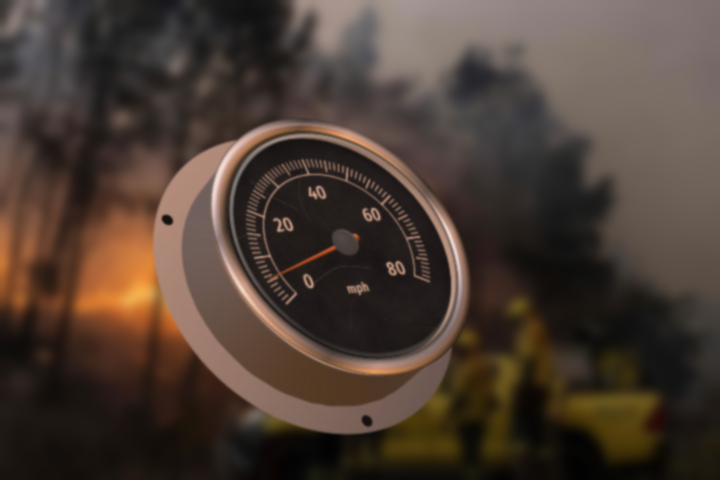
5mph
